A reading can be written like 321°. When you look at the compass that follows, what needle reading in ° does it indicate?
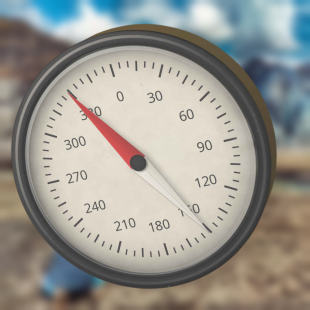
330°
